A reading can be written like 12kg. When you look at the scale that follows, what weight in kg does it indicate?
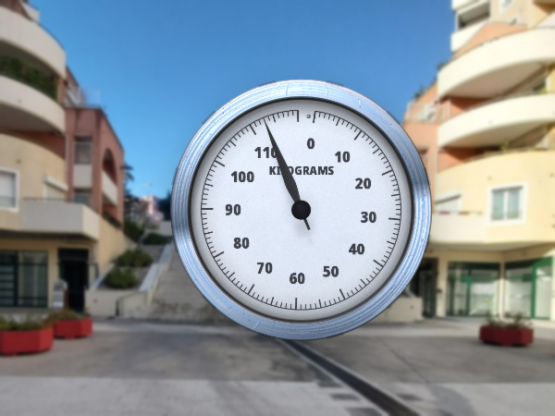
113kg
